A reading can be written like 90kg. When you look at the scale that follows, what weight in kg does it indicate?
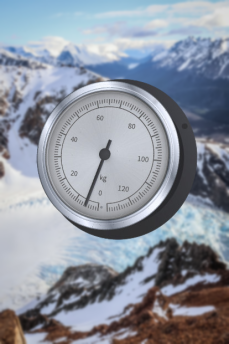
5kg
